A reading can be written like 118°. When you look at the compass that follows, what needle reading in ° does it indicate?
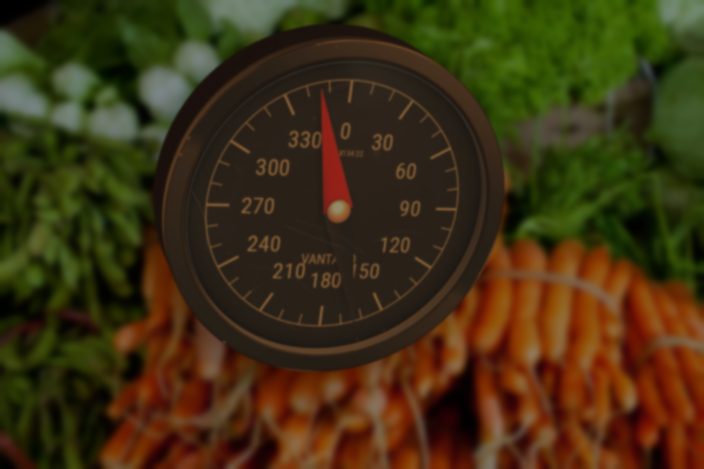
345°
